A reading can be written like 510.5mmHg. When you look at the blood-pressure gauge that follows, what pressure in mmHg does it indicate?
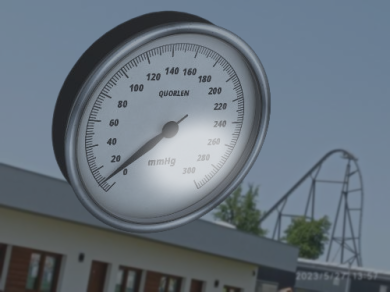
10mmHg
